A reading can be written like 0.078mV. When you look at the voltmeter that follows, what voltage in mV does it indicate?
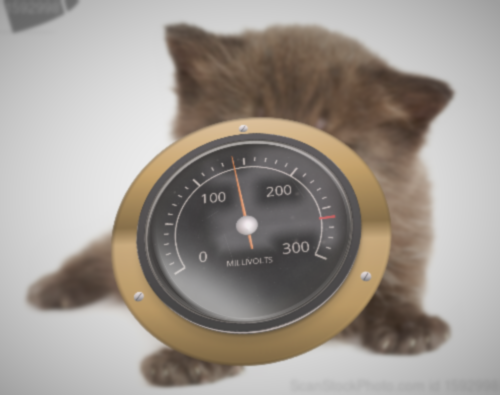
140mV
